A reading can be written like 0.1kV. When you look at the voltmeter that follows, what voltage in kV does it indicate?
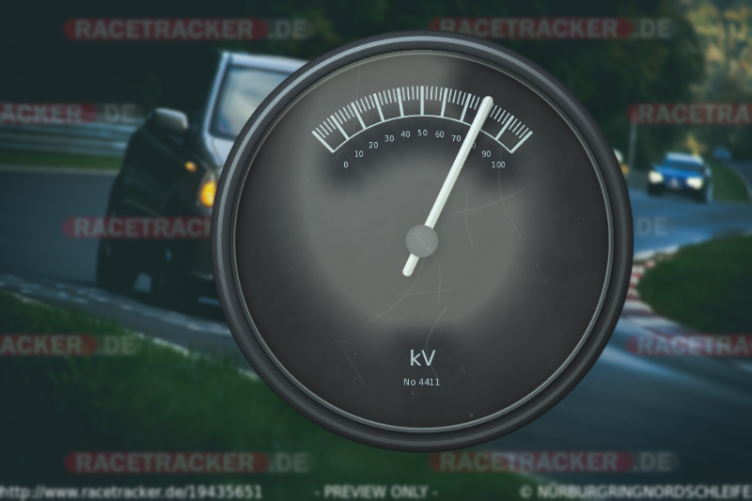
78kV
